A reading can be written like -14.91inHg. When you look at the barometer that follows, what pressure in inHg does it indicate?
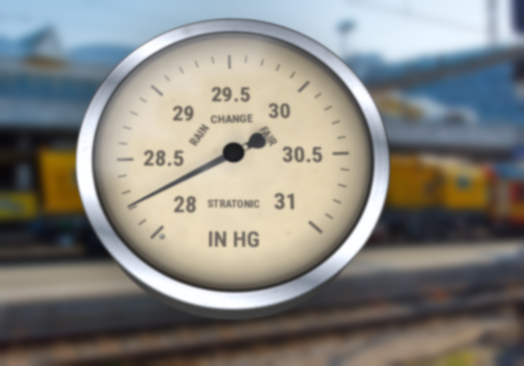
28.2inHg
